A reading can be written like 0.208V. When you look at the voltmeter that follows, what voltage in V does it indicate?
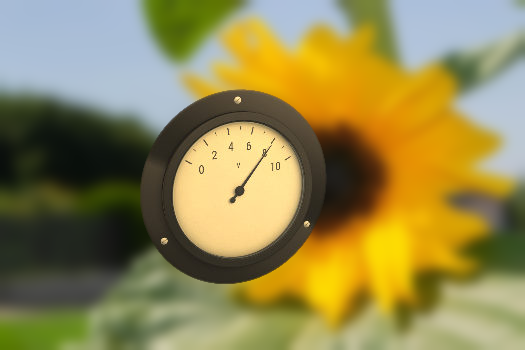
8V
